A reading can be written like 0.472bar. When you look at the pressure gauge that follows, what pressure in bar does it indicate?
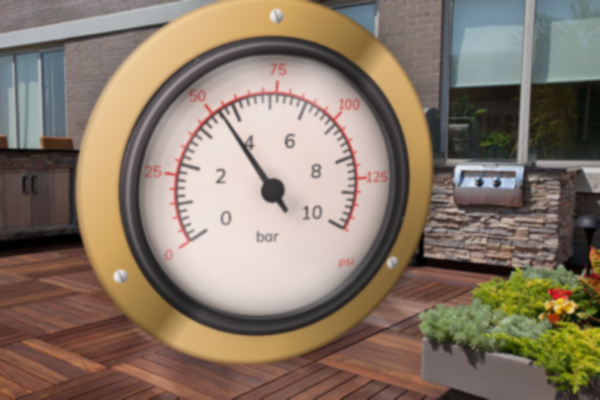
3.6bar
